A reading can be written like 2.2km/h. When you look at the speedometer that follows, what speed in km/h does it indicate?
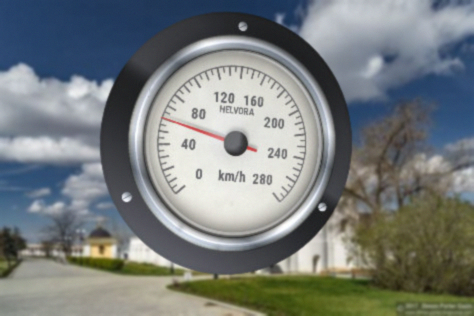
60km/h
